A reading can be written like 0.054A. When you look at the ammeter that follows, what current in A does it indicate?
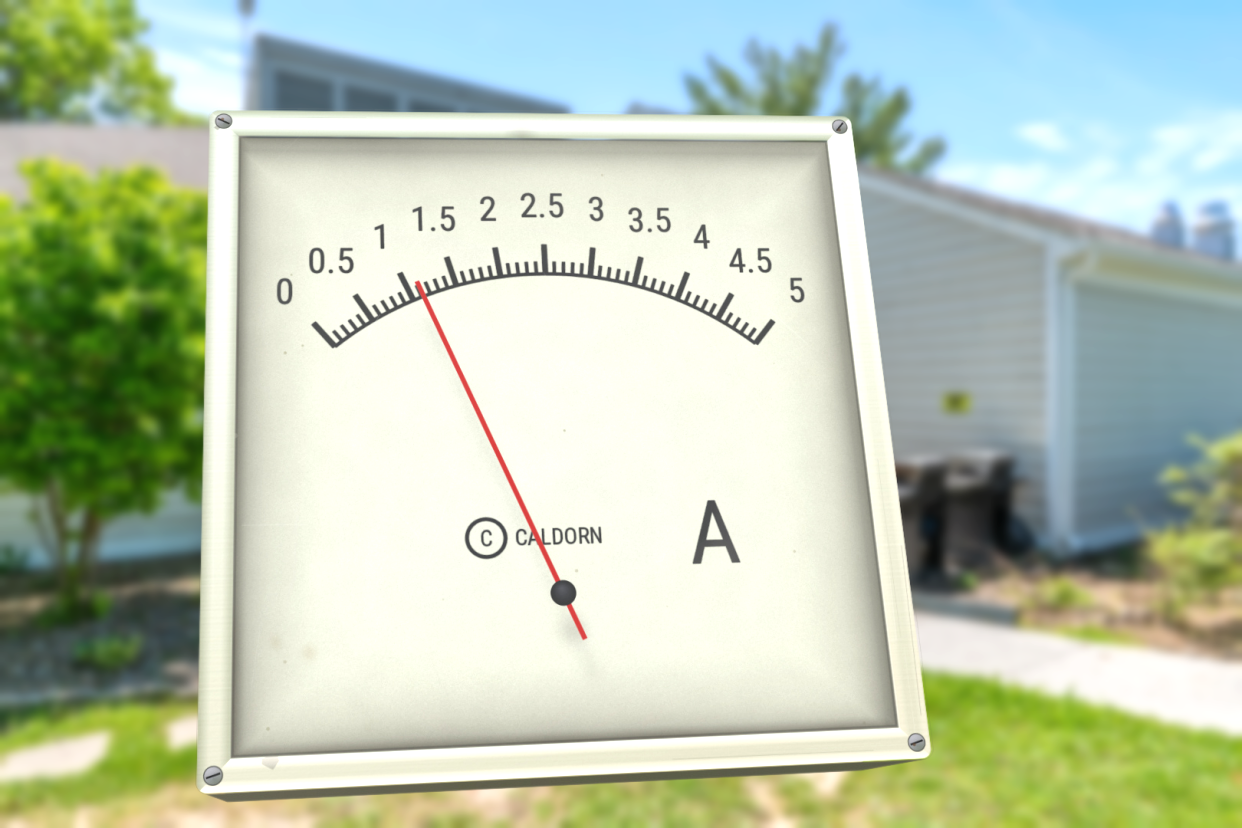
1.1A
